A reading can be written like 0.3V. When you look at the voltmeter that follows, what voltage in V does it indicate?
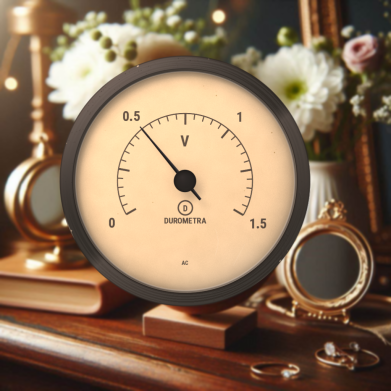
0.5V
